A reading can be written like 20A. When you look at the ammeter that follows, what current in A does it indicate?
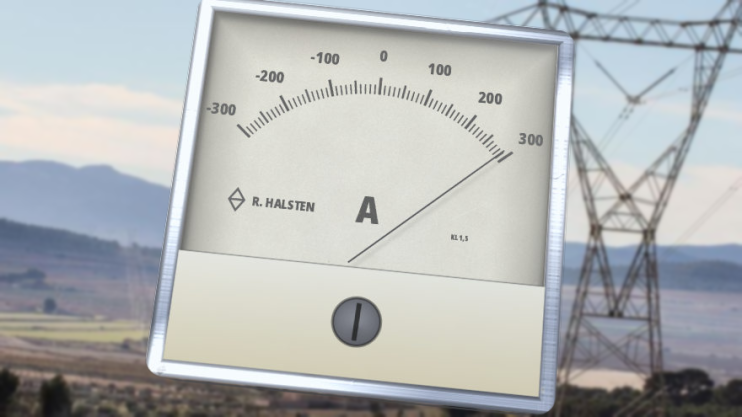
290A
